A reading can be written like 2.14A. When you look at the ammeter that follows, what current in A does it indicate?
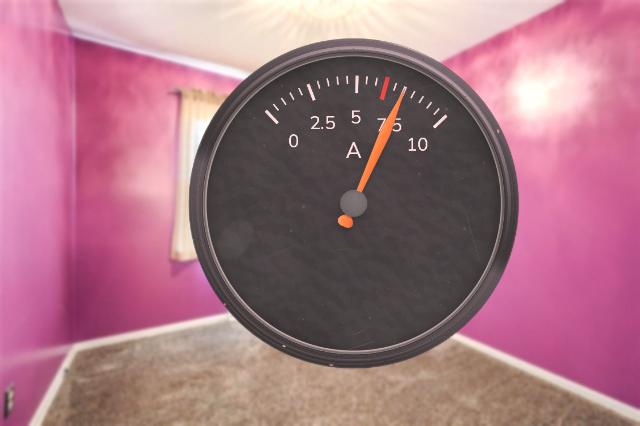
7.5A
